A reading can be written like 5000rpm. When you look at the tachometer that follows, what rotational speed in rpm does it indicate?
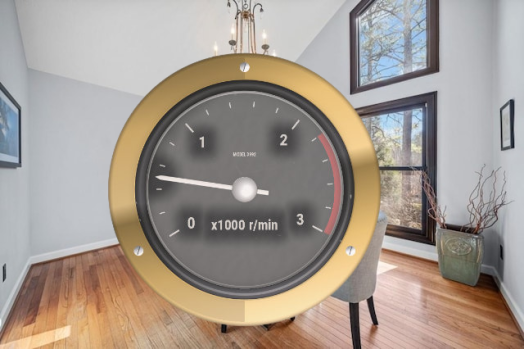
500rpm
